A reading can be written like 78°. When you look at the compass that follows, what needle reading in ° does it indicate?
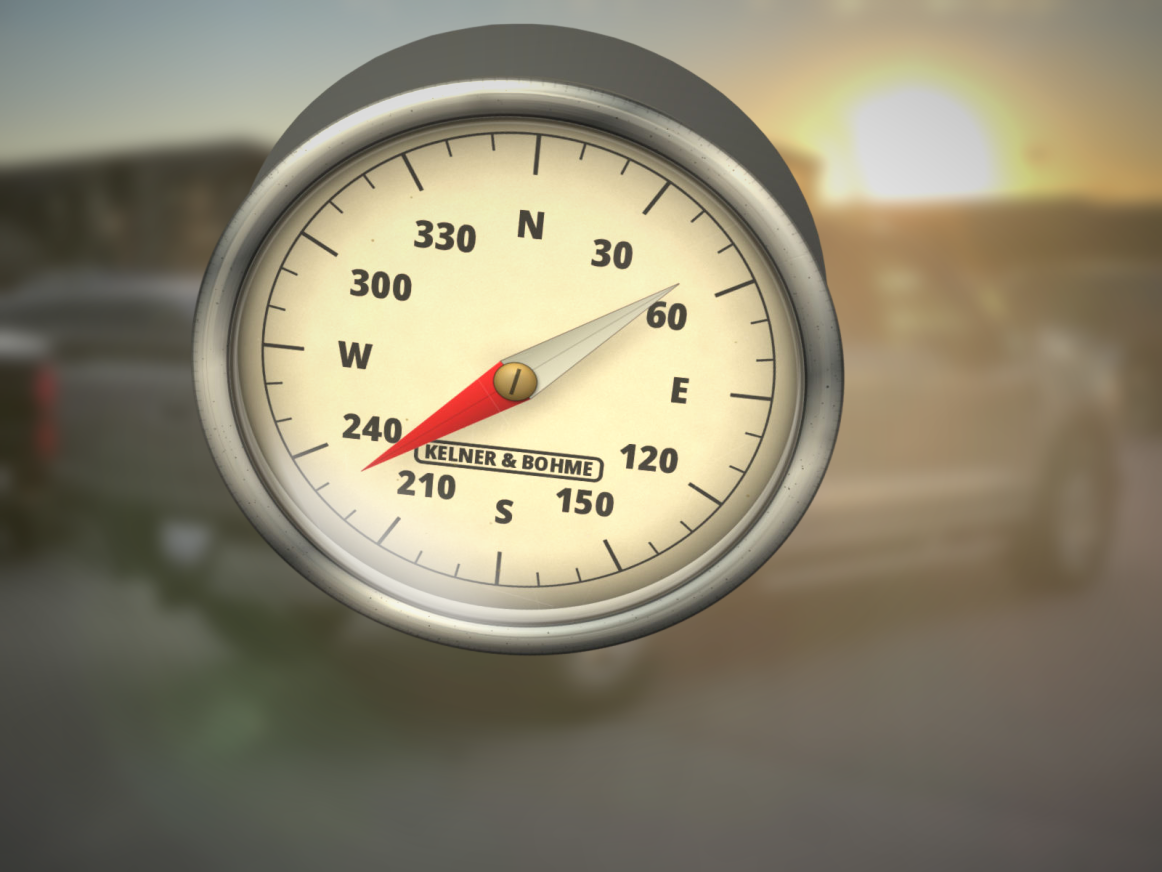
230°
